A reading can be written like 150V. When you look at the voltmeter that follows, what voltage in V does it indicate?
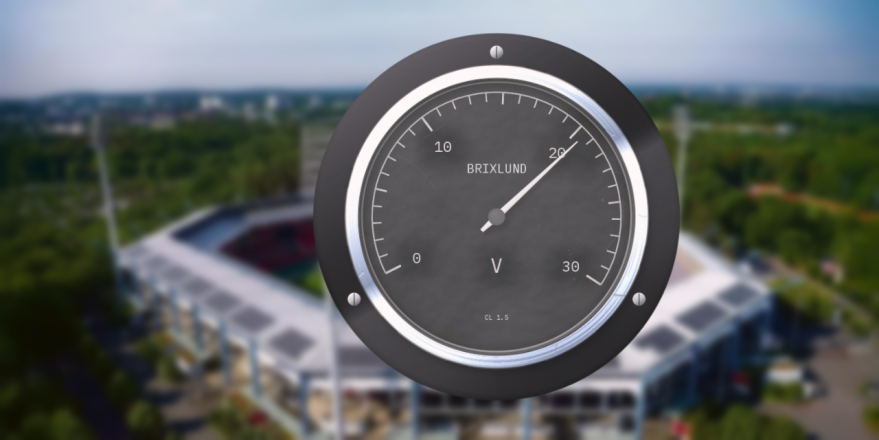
20.5V
